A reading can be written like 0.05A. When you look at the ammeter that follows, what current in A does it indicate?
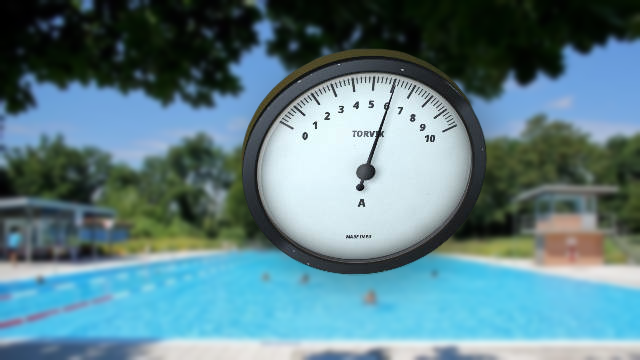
6A
